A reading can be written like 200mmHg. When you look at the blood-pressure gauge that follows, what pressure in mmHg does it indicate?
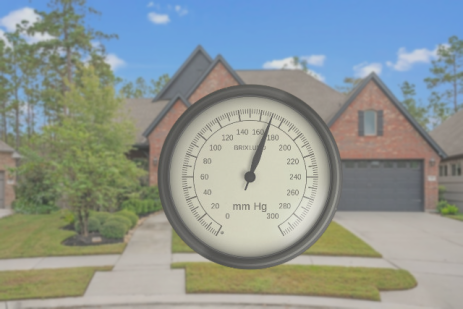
170mmHg
